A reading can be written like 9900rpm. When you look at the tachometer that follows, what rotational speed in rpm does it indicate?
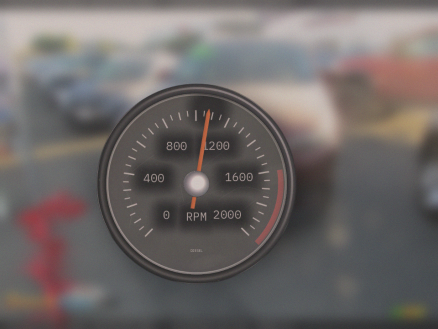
1075rpm
